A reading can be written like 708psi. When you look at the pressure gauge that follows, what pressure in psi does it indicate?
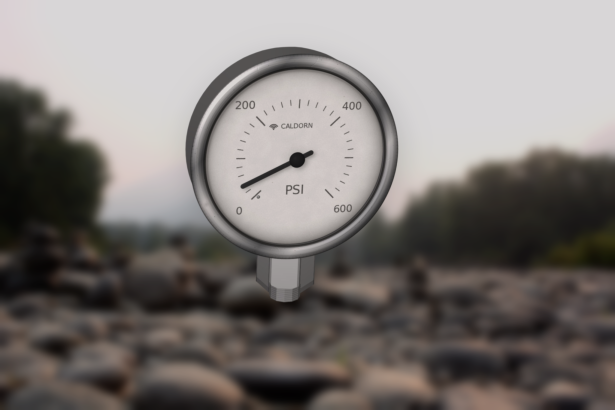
40psi
